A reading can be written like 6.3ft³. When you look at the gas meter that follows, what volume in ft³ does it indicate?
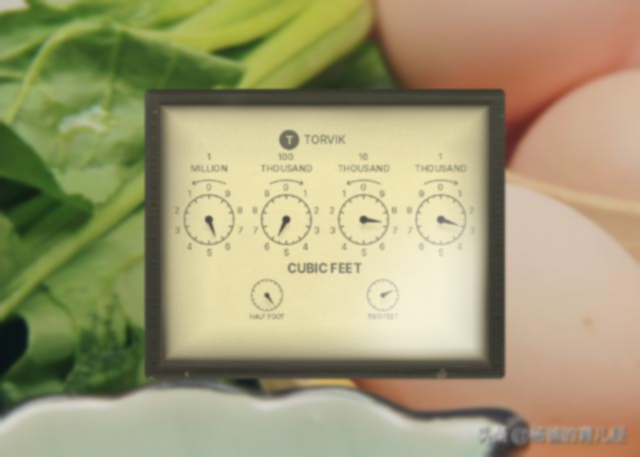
557300ft³
